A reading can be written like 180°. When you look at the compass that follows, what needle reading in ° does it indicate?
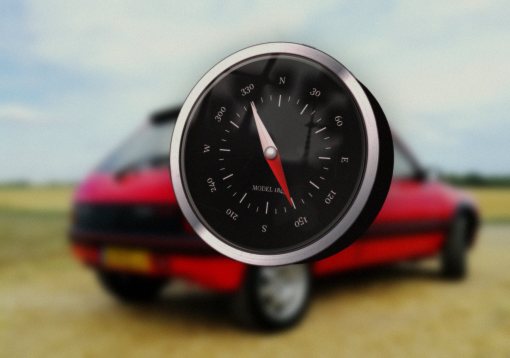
150°
